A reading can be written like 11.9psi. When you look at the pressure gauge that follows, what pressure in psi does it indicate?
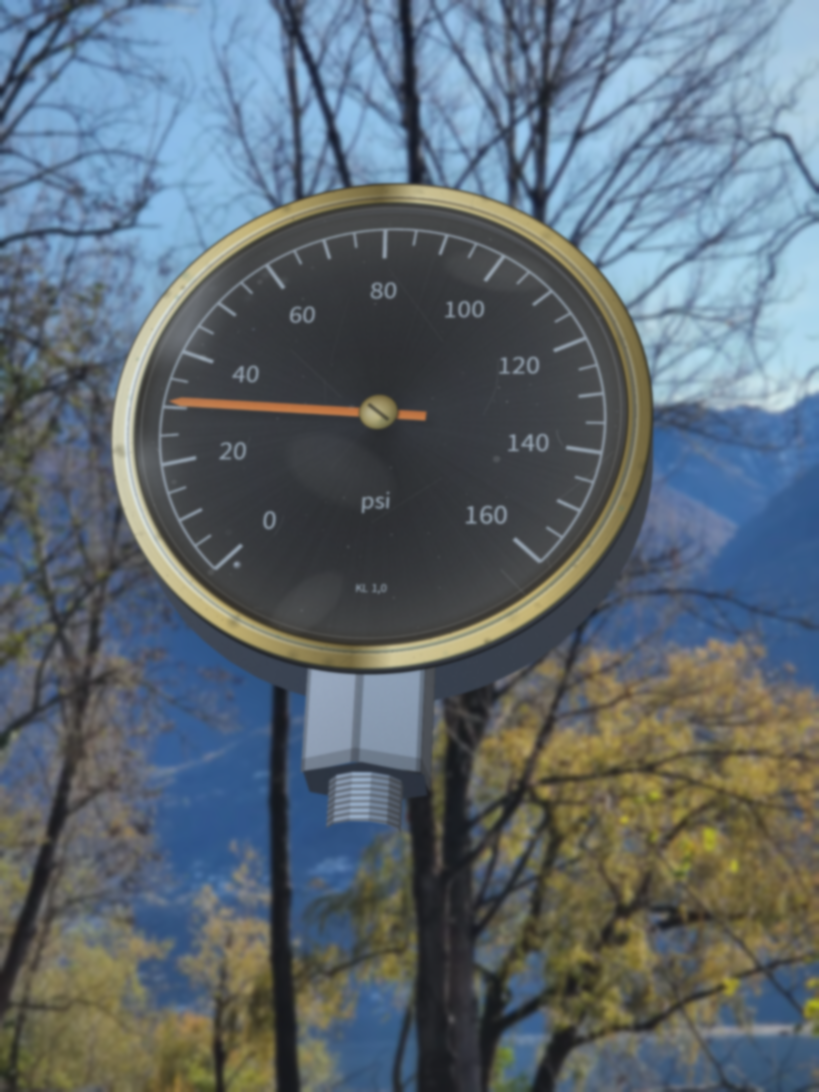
30psi
